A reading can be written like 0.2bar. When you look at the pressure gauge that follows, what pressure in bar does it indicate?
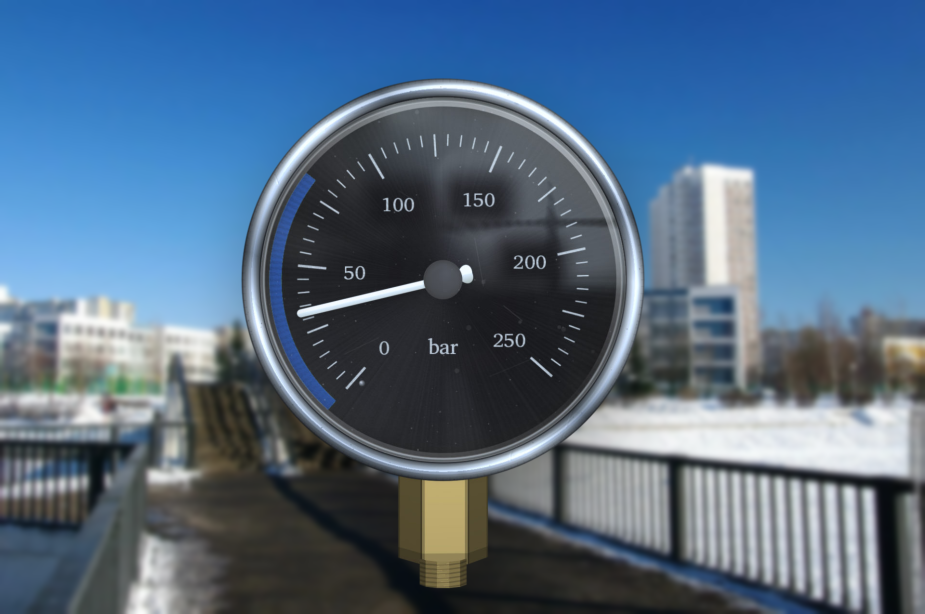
32.5bar
